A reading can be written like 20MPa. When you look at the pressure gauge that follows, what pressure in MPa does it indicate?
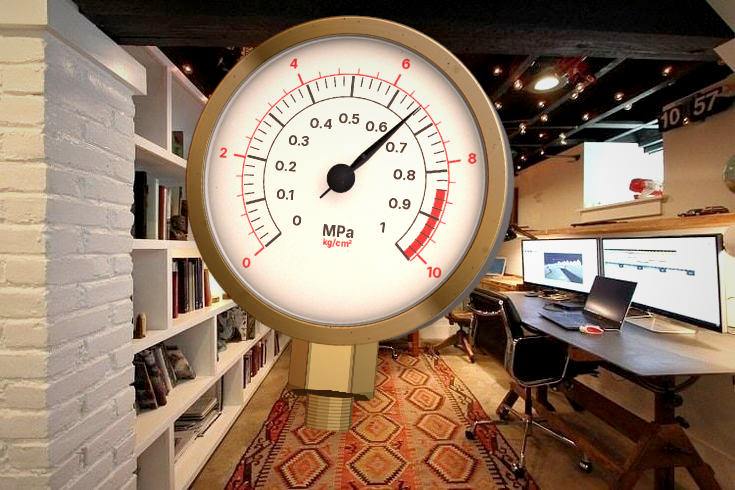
0.66MPa
